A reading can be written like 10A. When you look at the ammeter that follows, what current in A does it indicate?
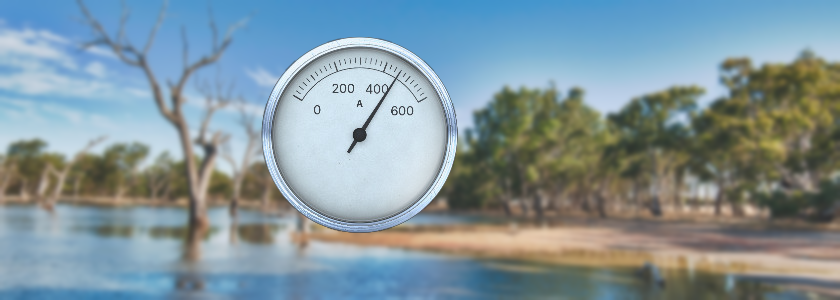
460A
